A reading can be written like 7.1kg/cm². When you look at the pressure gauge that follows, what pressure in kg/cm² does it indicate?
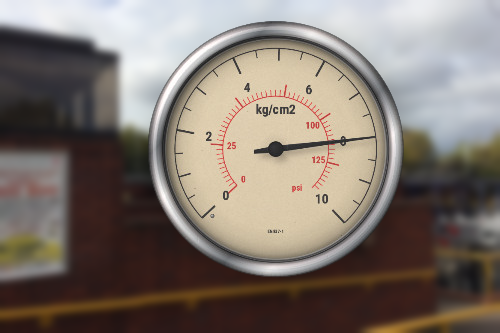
8kg/cm²
